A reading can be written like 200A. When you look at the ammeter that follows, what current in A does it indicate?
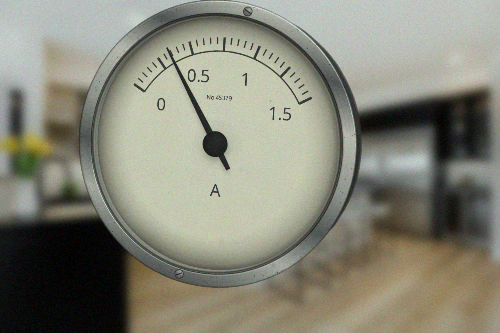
0.35A
